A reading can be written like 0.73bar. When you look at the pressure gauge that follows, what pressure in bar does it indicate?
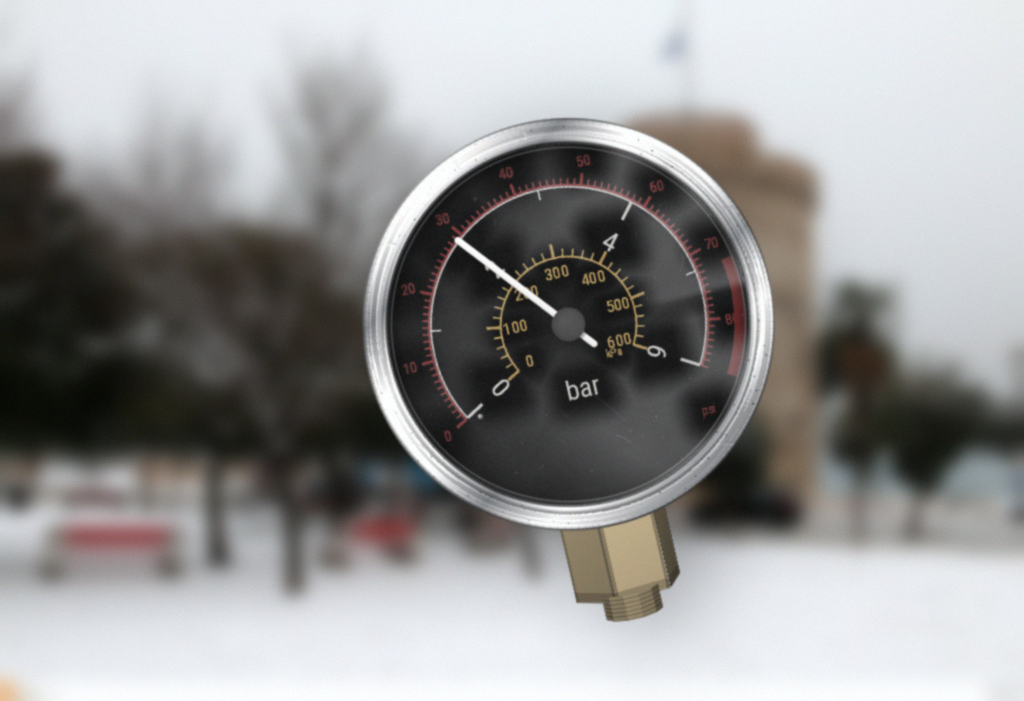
2bar
